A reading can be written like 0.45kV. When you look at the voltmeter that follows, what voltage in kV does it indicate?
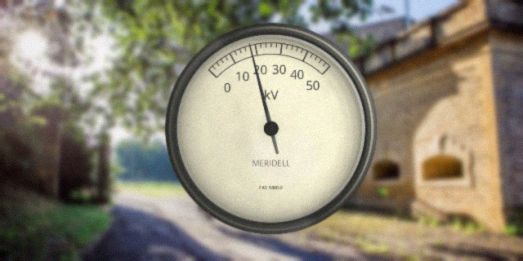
18kV
